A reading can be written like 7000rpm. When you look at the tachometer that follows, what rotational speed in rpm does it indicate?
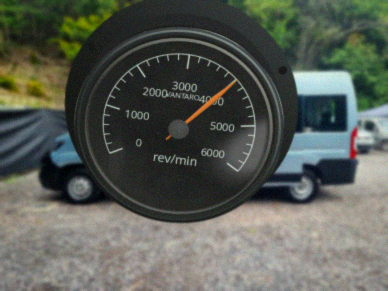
4000rpm
